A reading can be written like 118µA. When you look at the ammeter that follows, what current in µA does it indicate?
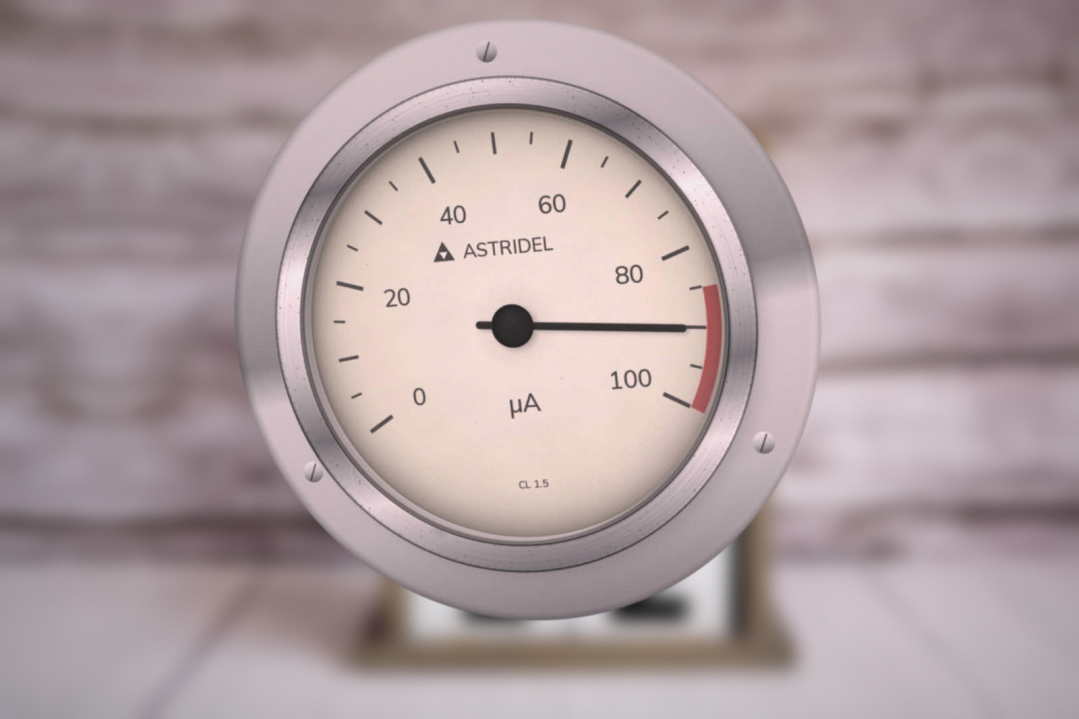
90µA
